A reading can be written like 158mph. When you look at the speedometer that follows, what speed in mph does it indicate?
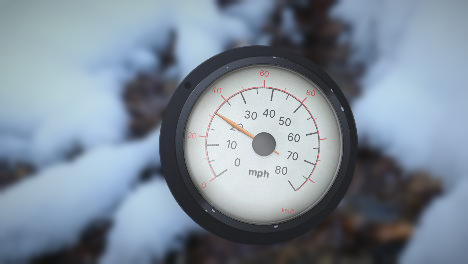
20mph
